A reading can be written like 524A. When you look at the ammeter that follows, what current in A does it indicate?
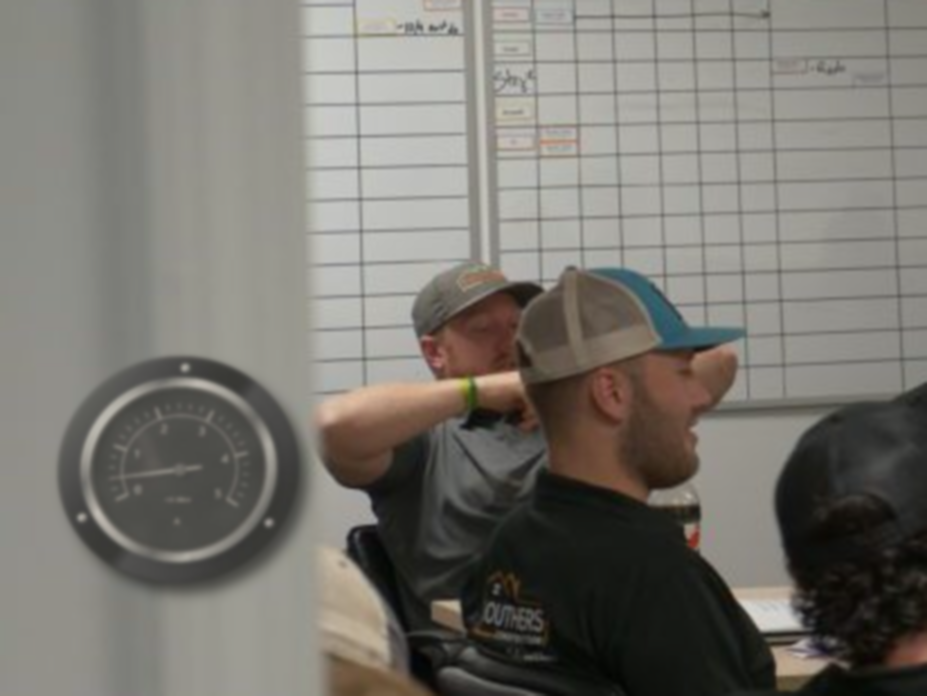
0.4A
